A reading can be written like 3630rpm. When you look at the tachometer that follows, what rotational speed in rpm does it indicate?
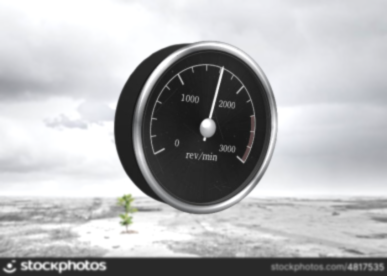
1600rpm
